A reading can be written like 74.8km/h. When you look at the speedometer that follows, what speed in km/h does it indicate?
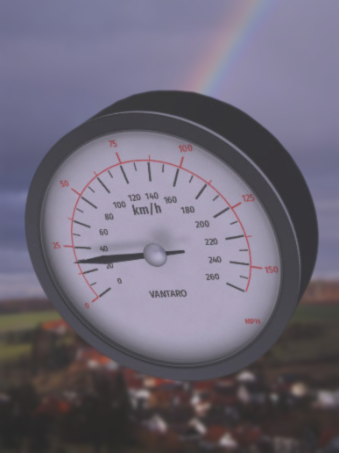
30km/h
